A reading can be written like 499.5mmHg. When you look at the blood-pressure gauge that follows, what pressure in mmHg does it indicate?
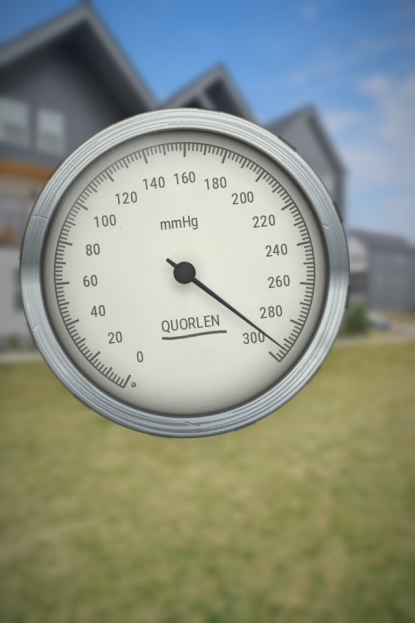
294mmHg
